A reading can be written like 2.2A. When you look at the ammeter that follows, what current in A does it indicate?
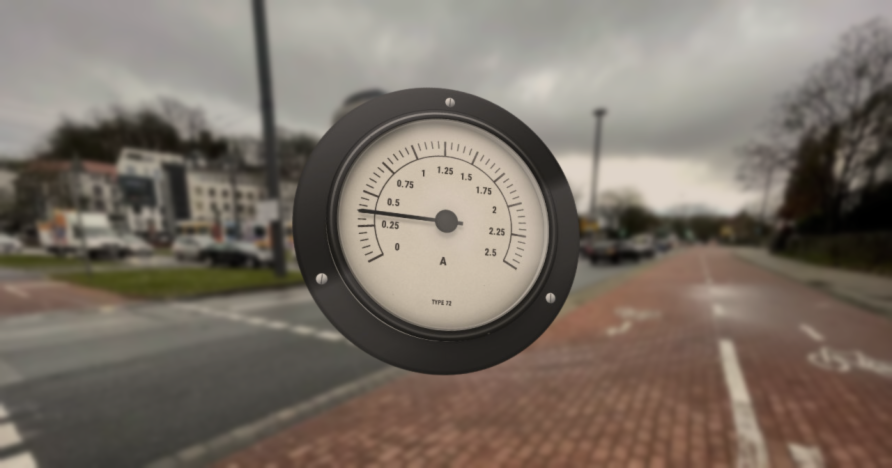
0.35A
